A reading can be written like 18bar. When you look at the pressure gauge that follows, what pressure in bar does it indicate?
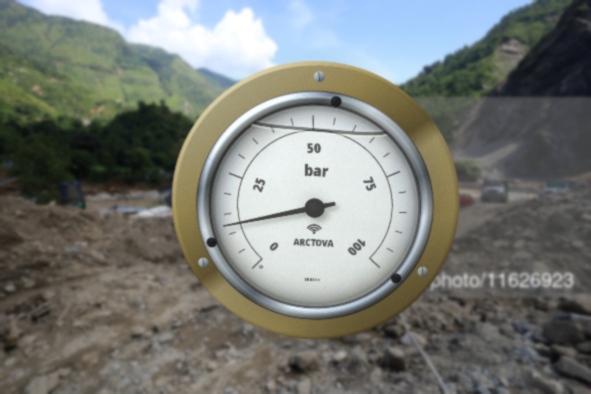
12.5bar
